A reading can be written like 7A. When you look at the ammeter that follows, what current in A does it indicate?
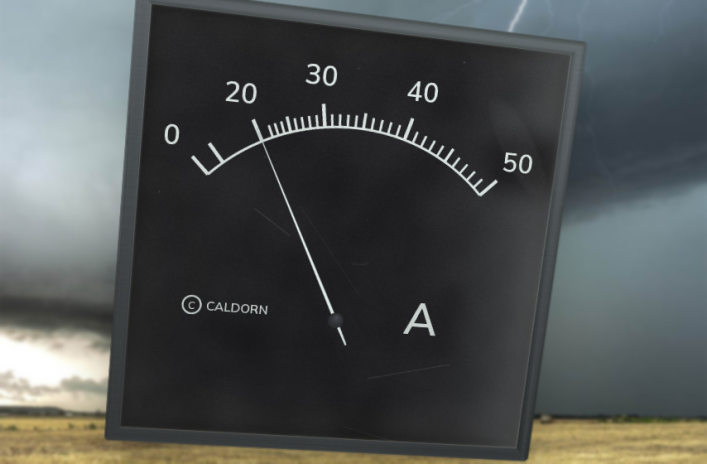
20A
